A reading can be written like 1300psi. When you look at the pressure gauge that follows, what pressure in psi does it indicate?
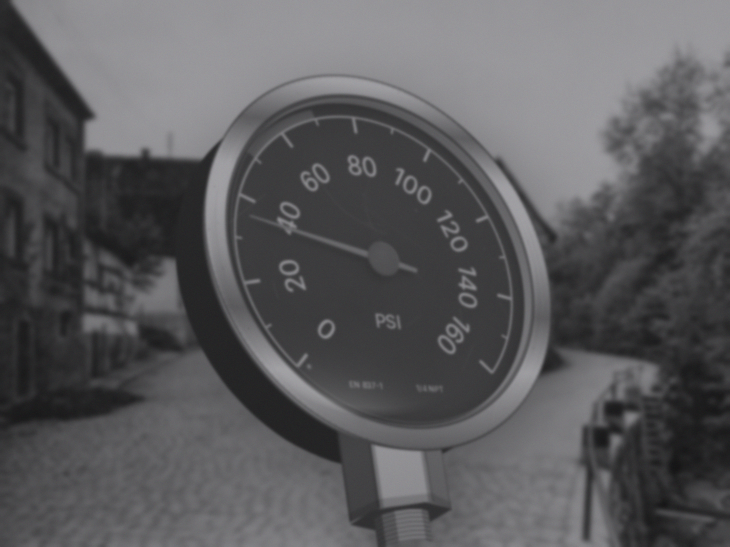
35psi
